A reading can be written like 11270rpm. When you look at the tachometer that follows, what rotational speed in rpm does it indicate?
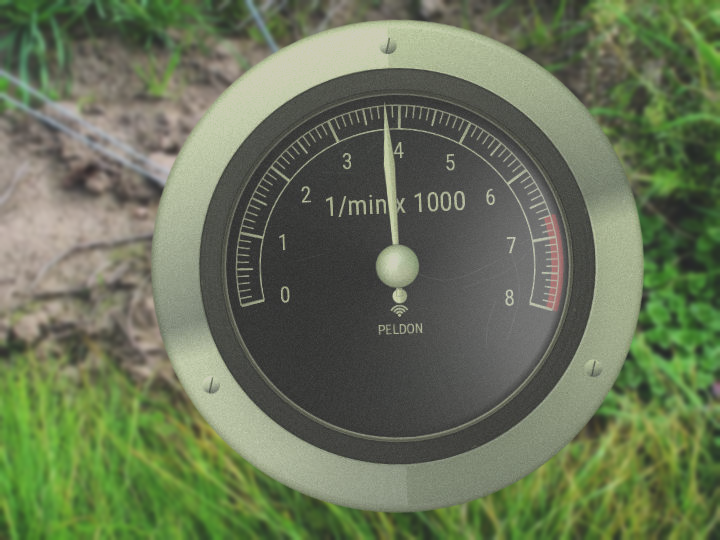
3800rpm
